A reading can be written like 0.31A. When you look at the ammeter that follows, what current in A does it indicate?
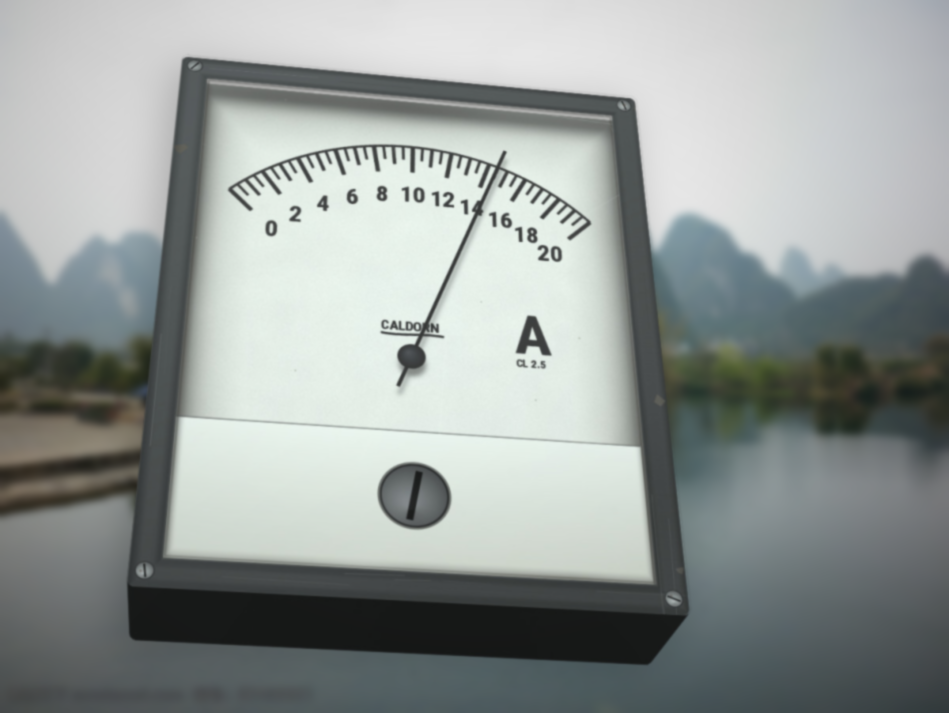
14.5A
